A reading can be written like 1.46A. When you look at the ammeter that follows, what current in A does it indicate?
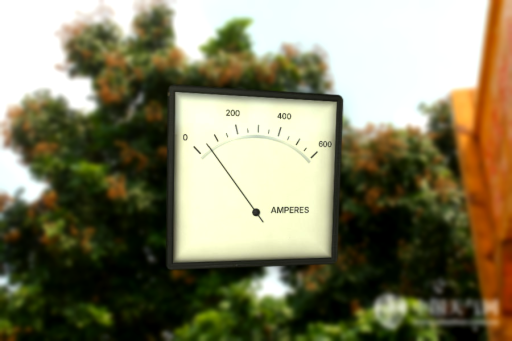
50A
